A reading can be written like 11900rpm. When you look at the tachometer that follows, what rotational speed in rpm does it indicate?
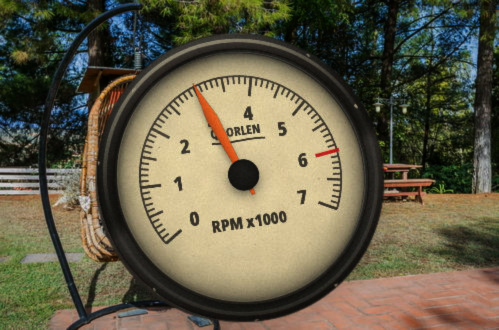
3000rpm
